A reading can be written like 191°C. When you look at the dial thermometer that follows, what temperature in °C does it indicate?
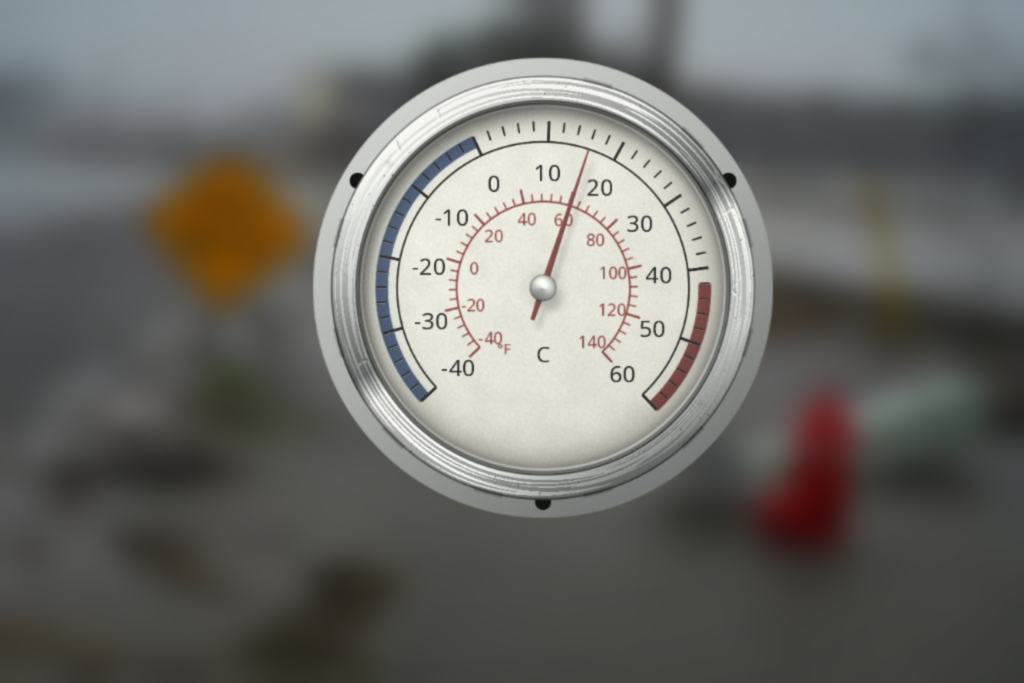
16°C
